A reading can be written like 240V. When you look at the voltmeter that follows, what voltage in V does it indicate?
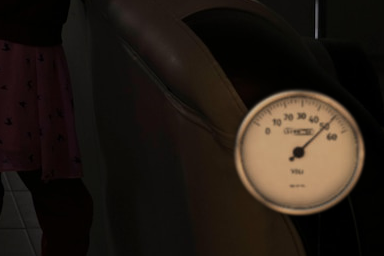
50V
